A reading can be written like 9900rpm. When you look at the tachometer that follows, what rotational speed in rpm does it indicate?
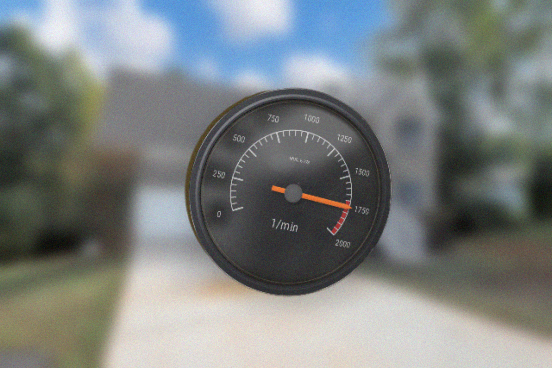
1750rpm
